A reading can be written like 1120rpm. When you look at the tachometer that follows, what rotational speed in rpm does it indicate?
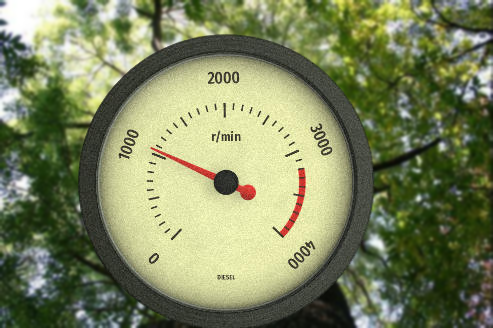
1050rpm
